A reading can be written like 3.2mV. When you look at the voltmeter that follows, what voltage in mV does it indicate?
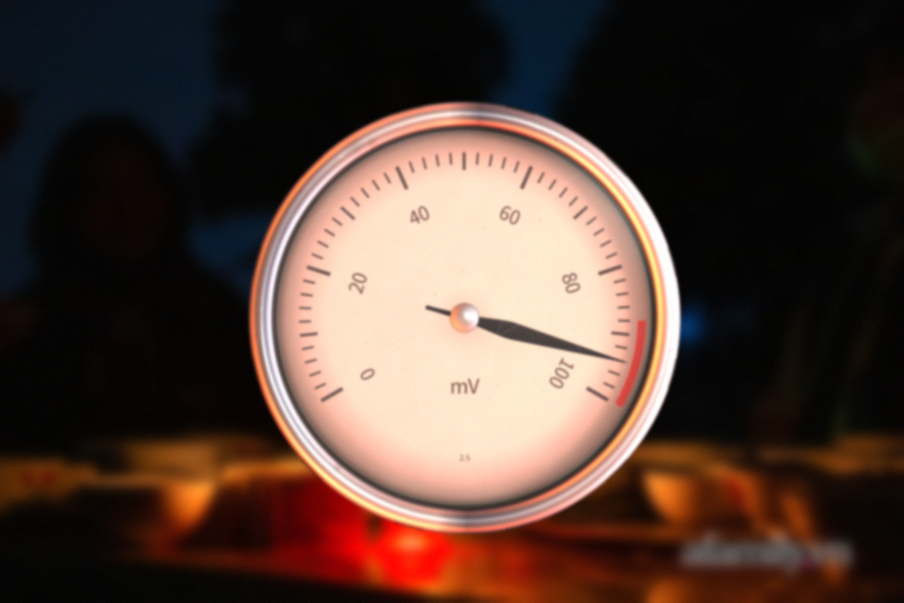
94mV
